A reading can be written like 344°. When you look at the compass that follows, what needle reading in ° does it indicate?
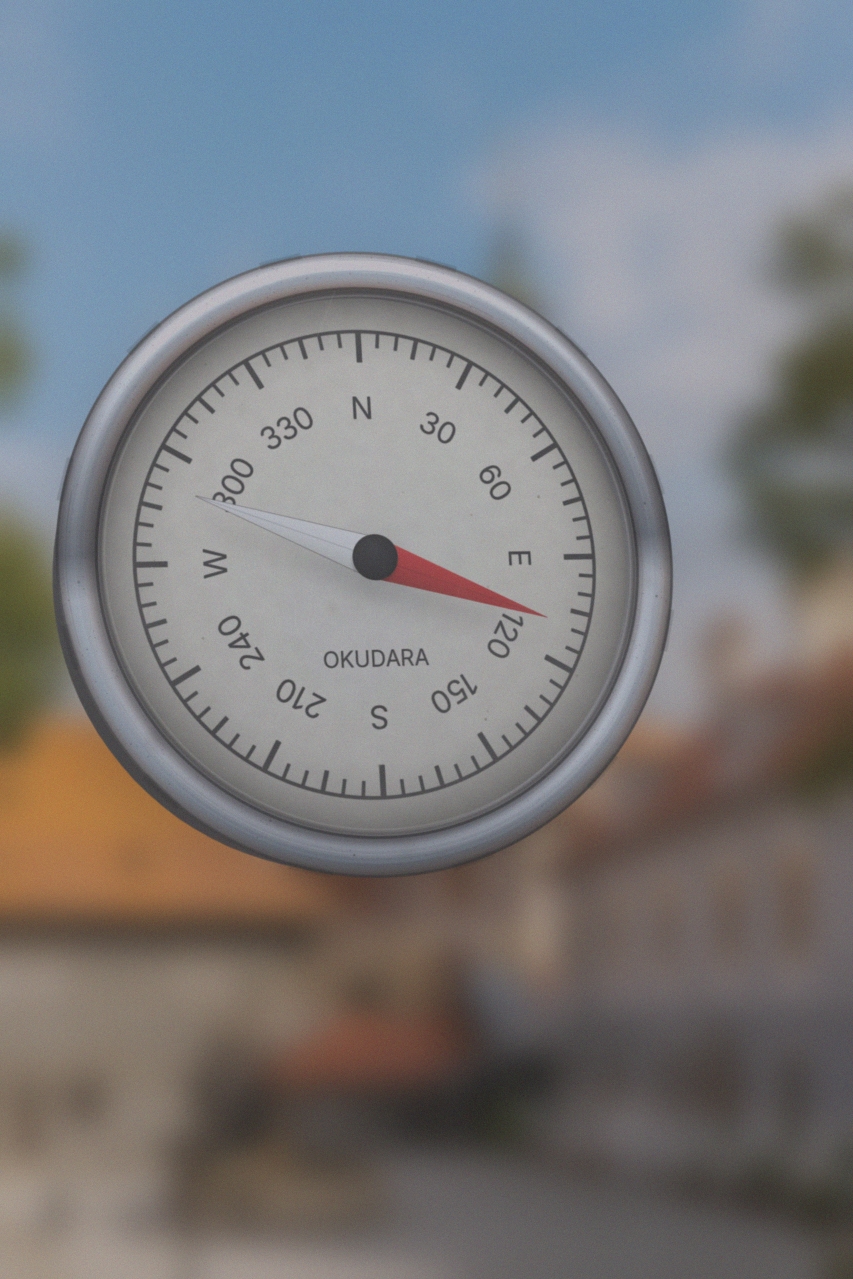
110°
